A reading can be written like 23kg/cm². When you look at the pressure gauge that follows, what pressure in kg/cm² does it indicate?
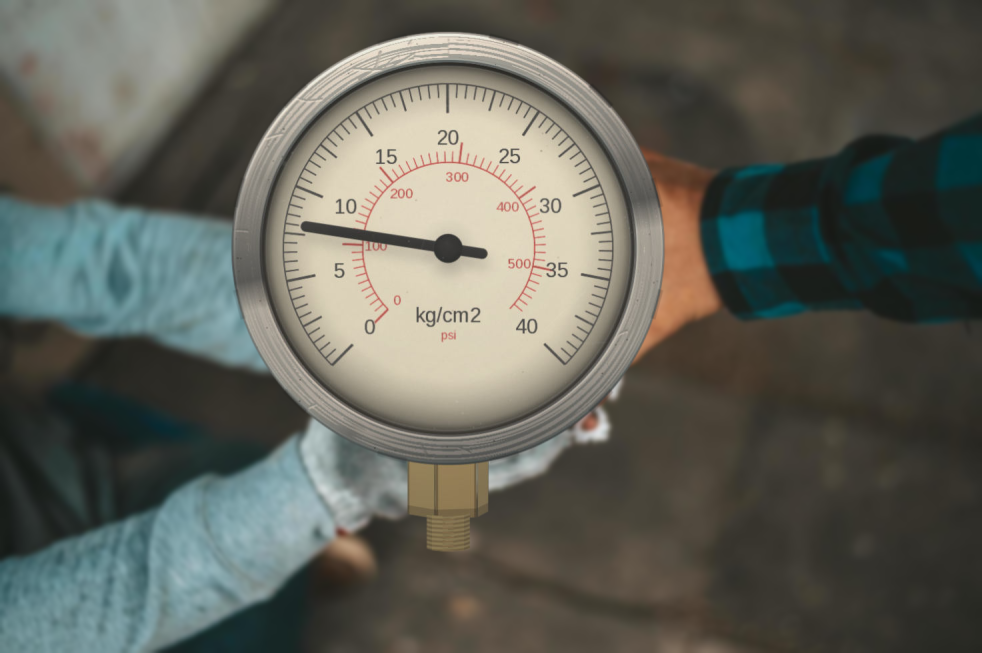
8kg/cm²
